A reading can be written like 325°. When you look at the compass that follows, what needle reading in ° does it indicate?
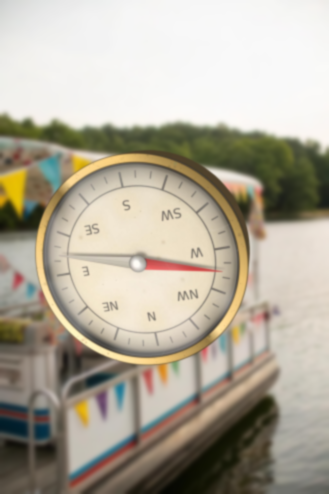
285°
